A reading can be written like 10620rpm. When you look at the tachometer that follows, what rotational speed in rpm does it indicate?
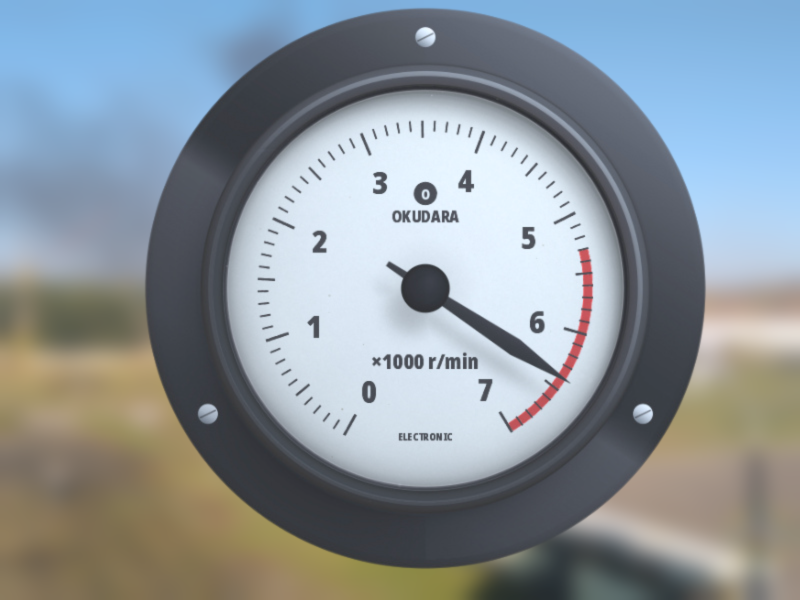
6400rpm
